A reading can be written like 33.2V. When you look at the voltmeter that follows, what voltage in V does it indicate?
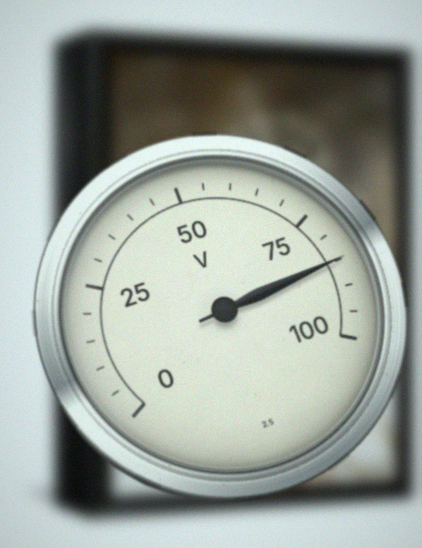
85V
